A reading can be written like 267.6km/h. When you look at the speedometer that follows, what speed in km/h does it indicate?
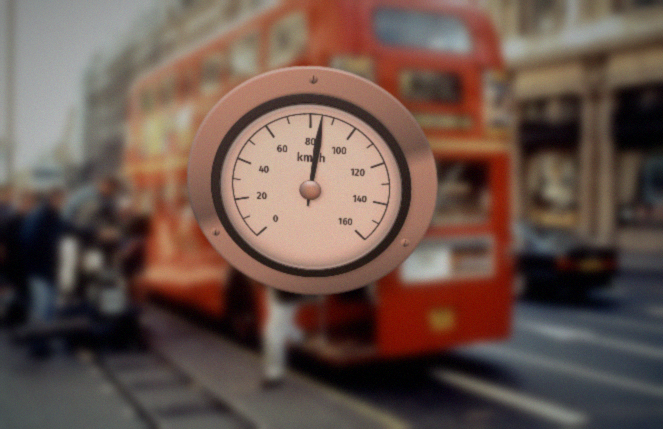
85km/h
